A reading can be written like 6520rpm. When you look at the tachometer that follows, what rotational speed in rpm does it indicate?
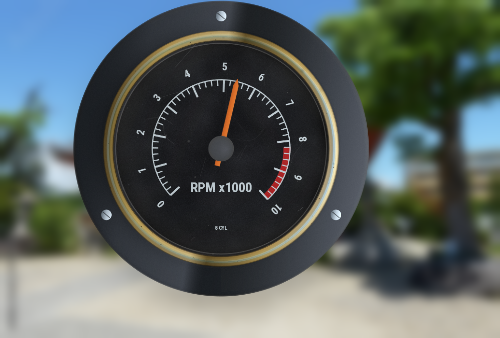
5400rpm
